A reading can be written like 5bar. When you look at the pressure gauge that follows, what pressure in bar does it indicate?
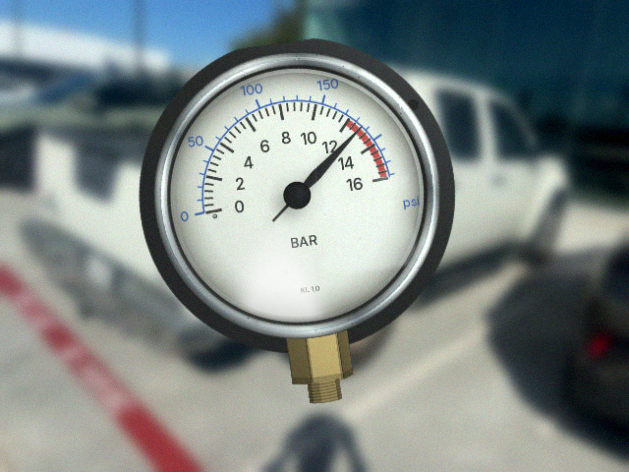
12.8bar
